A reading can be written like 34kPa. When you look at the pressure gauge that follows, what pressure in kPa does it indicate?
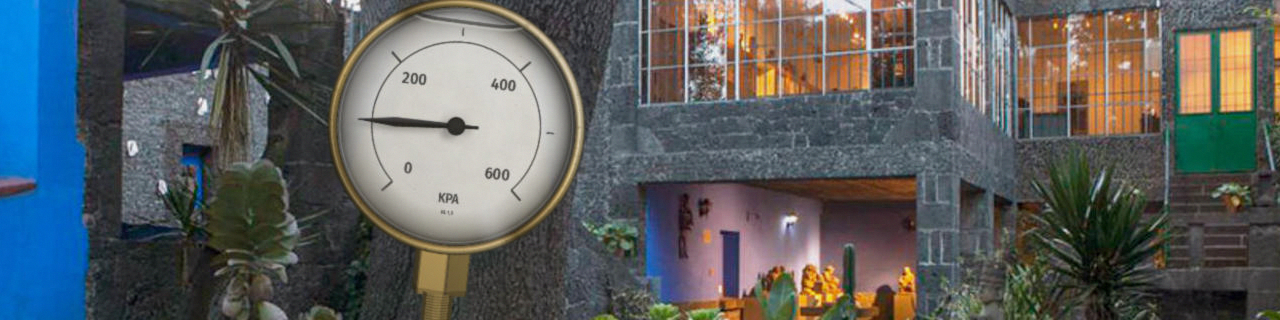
100kPa
